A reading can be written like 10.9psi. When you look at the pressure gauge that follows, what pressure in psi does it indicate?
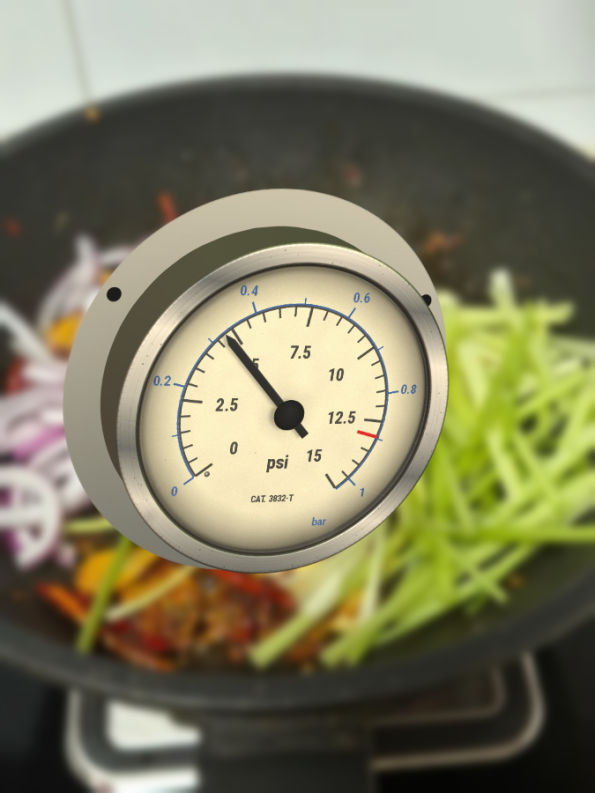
4.75psi
